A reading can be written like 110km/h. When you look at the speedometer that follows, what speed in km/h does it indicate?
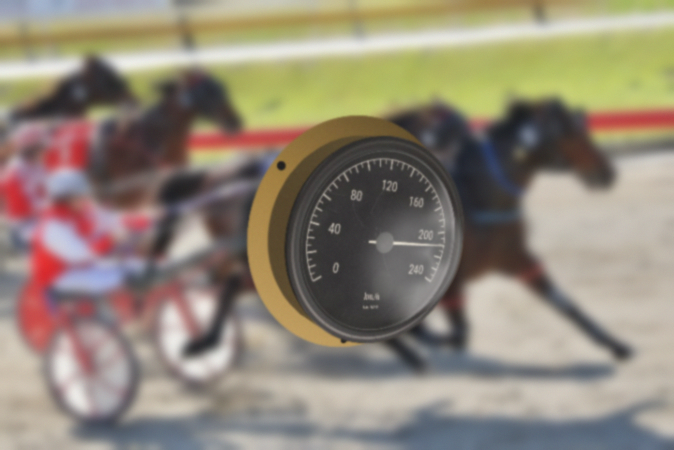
210km/h
